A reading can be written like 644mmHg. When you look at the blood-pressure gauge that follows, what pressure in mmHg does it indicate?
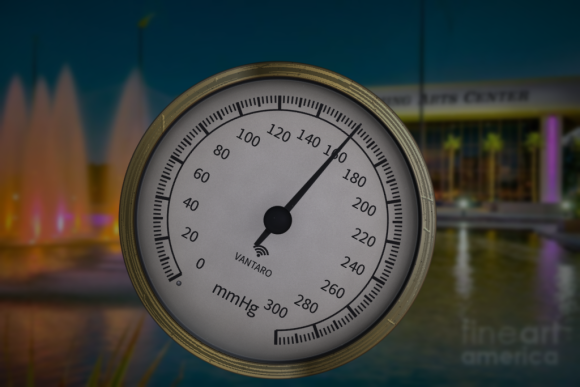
160mmHg
